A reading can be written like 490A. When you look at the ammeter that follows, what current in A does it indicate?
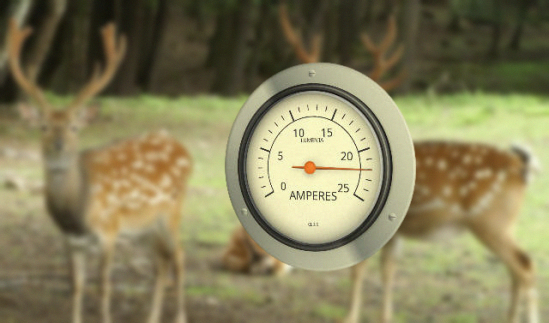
22A
